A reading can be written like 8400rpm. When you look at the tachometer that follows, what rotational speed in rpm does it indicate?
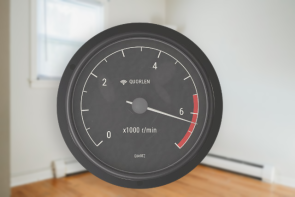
6250rpm
